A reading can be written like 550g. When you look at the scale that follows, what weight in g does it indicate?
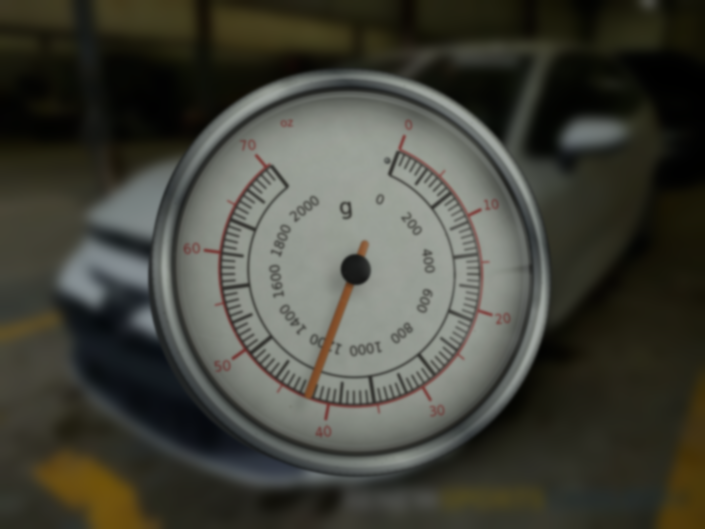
1200g
